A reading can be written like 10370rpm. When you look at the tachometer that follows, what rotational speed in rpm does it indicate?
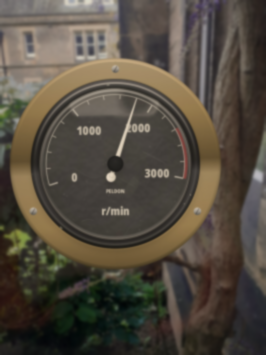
1800rpm
